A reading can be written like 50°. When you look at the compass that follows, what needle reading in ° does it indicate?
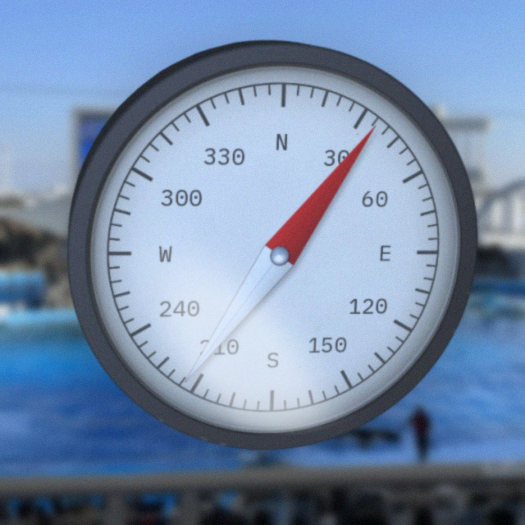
35°
